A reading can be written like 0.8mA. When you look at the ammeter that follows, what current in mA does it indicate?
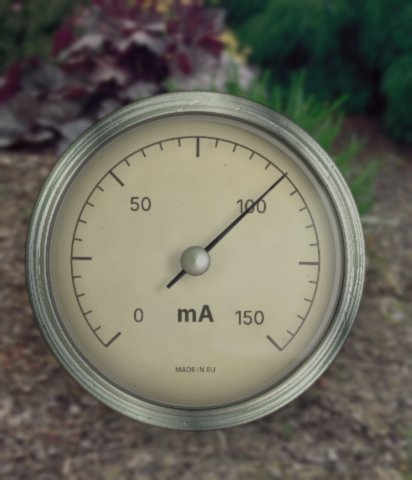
100mA
